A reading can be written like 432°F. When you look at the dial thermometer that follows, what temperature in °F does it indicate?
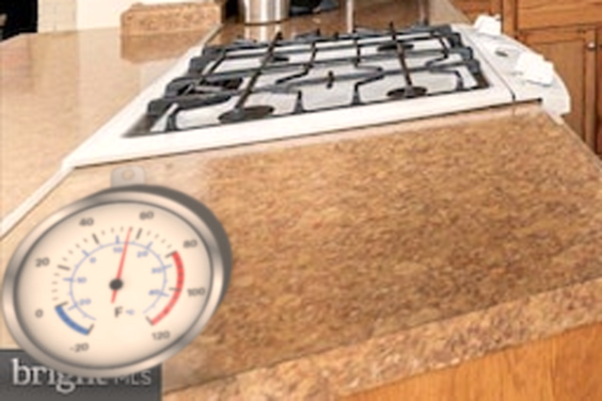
56°F
